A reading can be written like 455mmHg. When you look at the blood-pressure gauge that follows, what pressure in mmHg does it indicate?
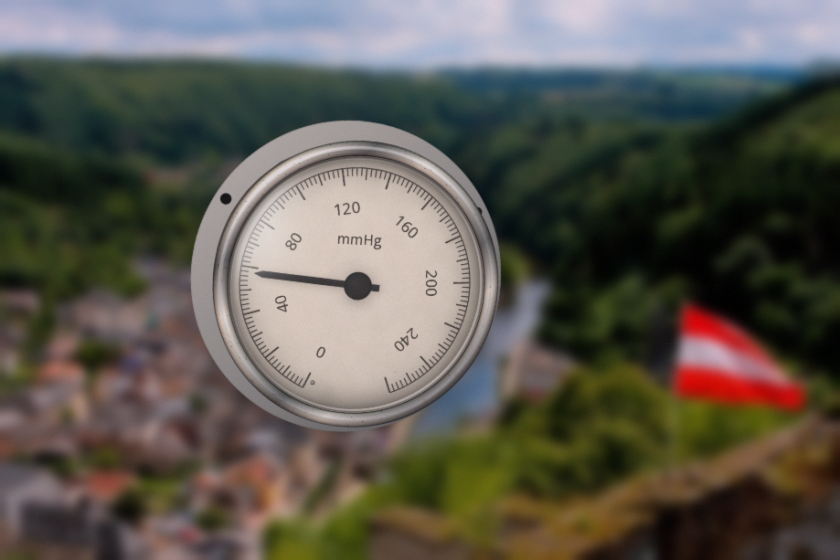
58mmHg
